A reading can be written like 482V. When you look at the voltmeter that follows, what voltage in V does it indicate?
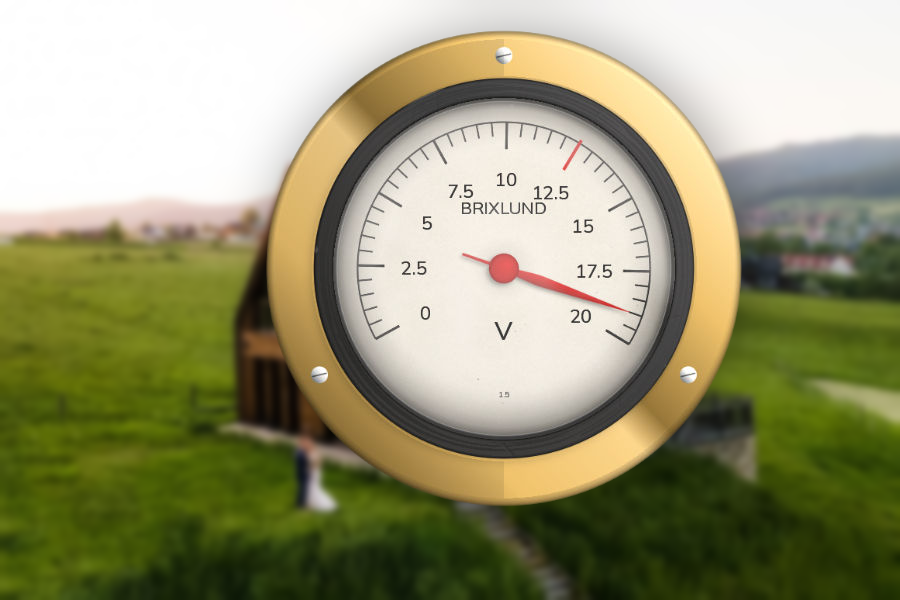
19V
